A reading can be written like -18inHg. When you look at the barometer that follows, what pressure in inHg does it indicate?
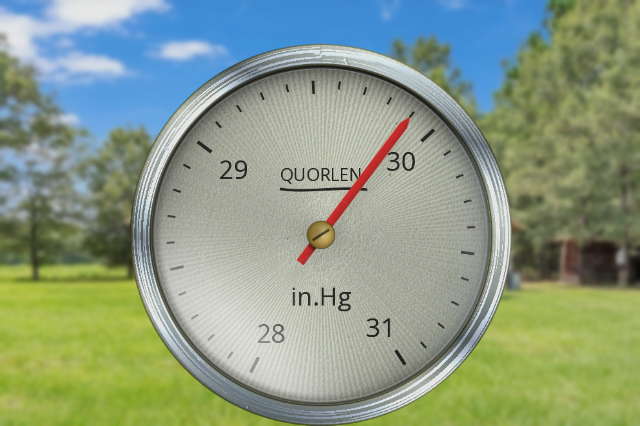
29.9inHg
